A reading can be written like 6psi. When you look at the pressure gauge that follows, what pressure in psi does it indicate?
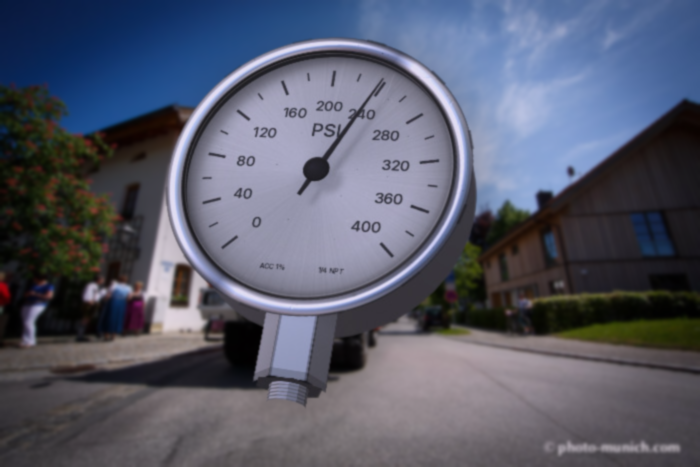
240psi
